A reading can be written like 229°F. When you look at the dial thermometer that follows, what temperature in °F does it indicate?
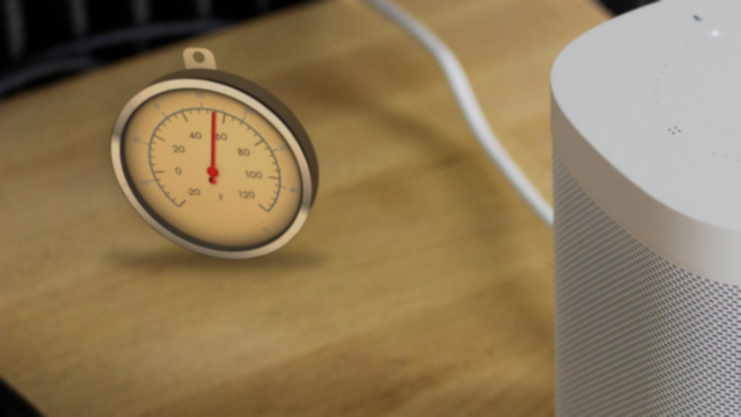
56°F
